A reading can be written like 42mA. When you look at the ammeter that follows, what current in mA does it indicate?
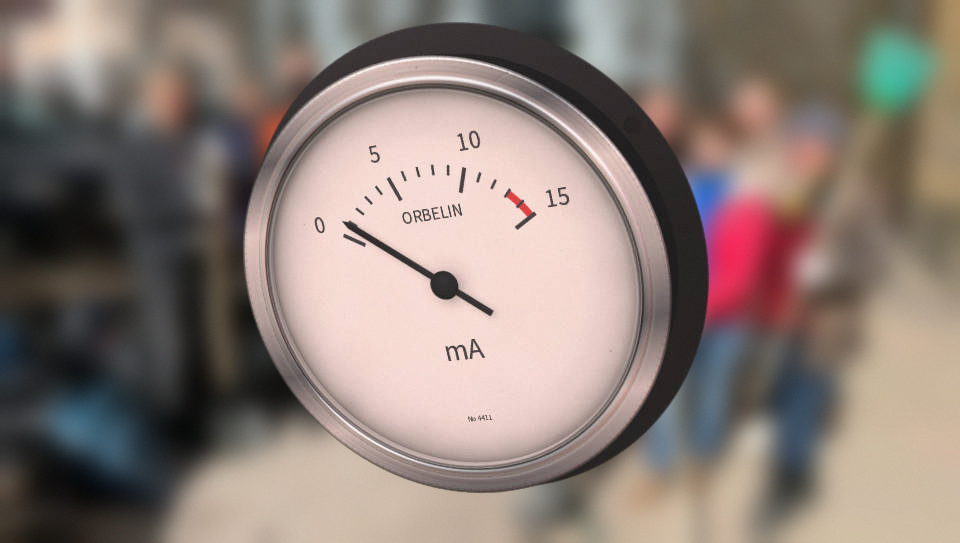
1mA
